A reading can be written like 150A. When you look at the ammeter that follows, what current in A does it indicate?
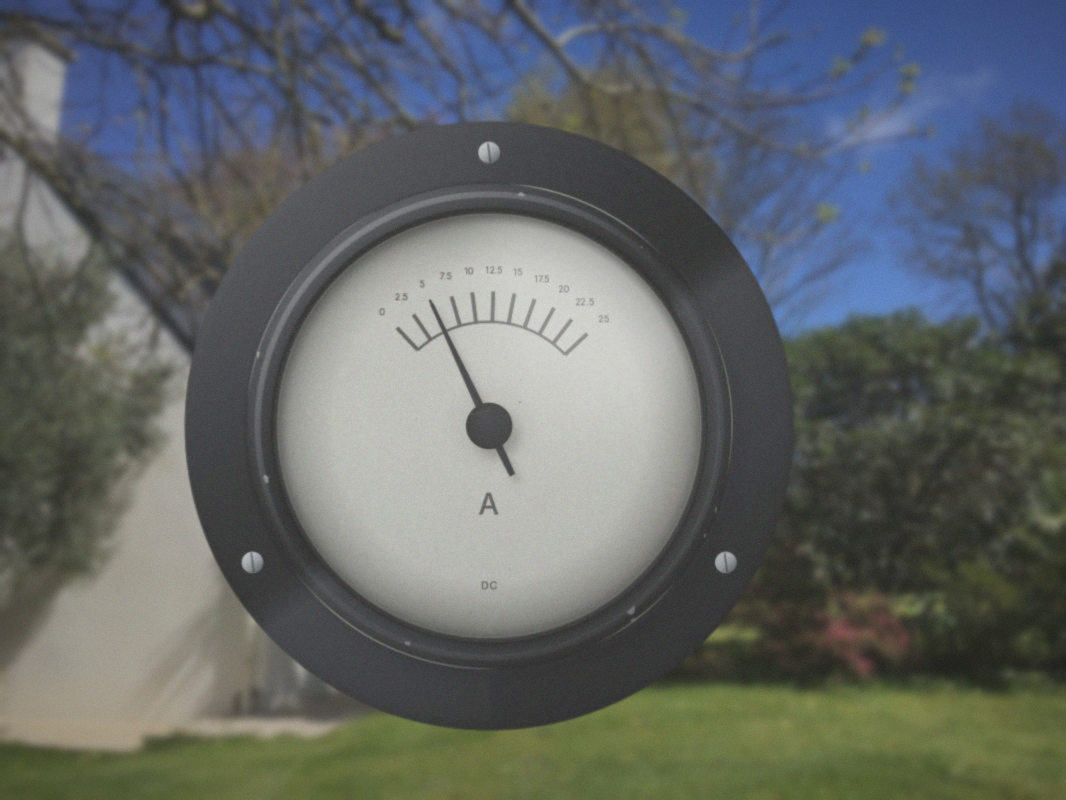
5A
